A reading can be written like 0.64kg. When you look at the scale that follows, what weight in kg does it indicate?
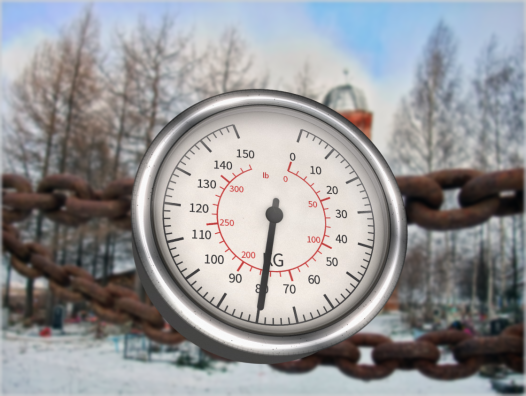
80kg
